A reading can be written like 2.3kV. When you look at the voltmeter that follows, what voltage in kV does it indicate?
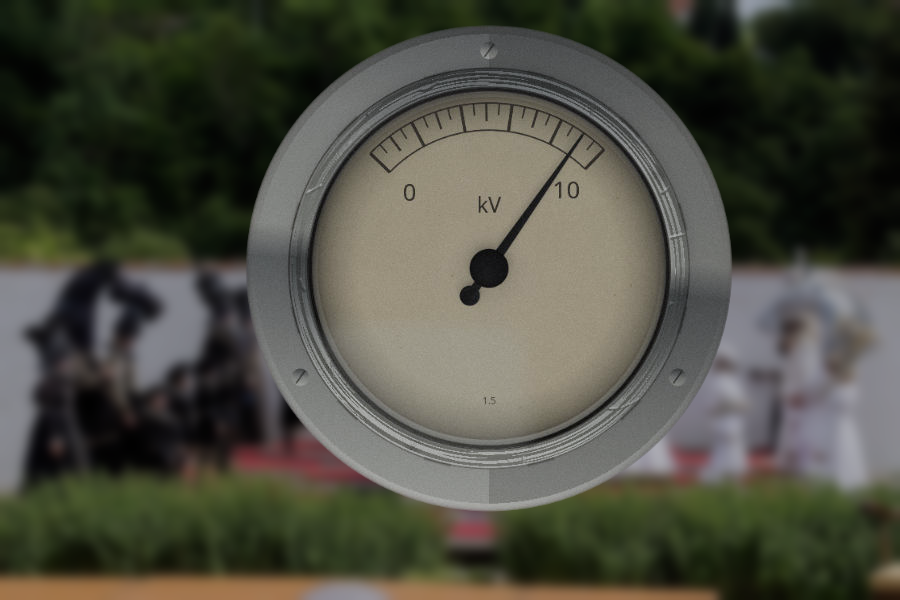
9kV
